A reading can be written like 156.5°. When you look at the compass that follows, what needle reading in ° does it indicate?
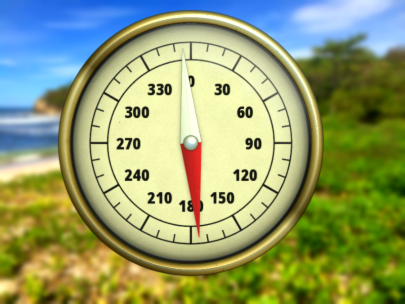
175°
